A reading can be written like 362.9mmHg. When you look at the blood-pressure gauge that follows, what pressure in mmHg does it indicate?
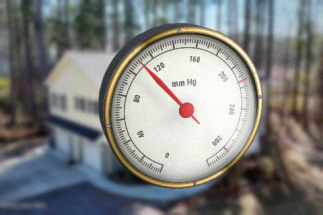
110mmHg
